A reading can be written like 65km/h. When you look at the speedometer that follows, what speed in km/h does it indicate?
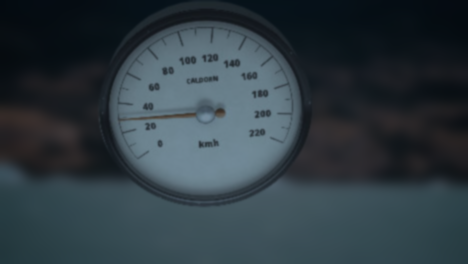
30km/h
